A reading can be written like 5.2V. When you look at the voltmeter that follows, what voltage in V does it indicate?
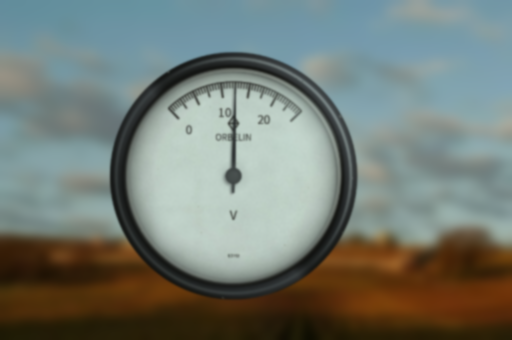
12.5V
